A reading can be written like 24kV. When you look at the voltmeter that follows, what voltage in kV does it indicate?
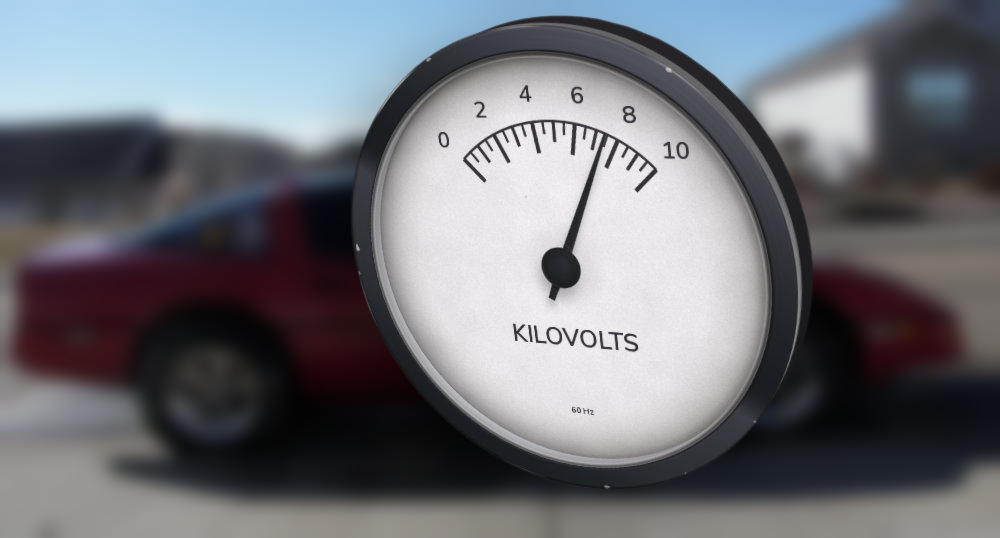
7.5kV
